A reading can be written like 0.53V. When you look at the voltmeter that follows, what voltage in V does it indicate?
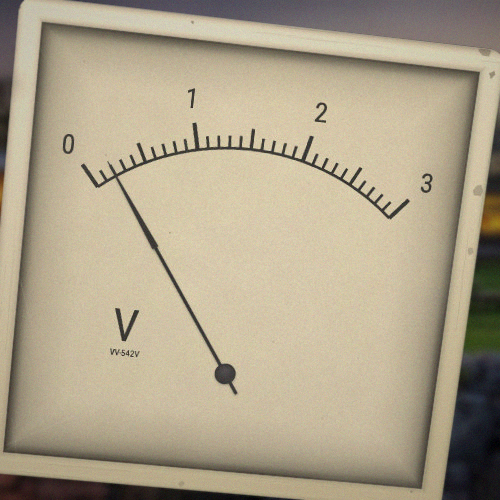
0.2V
